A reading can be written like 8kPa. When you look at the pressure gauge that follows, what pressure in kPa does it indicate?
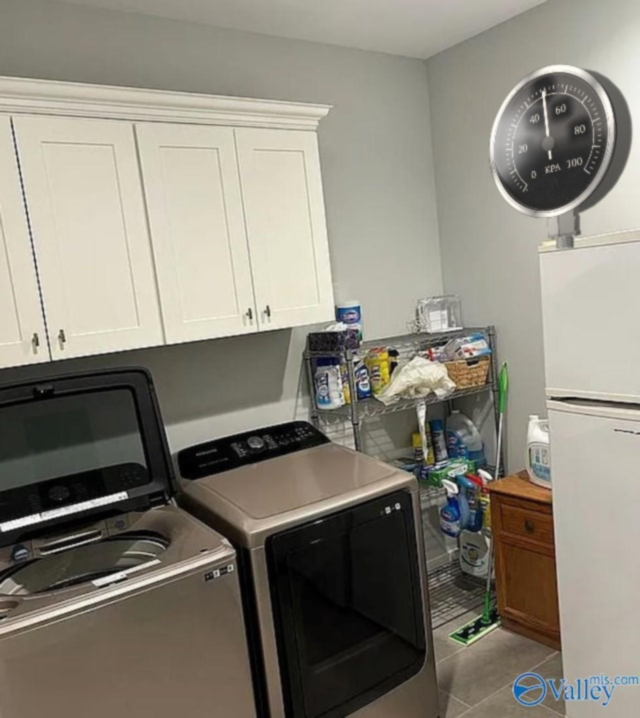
50kPa
